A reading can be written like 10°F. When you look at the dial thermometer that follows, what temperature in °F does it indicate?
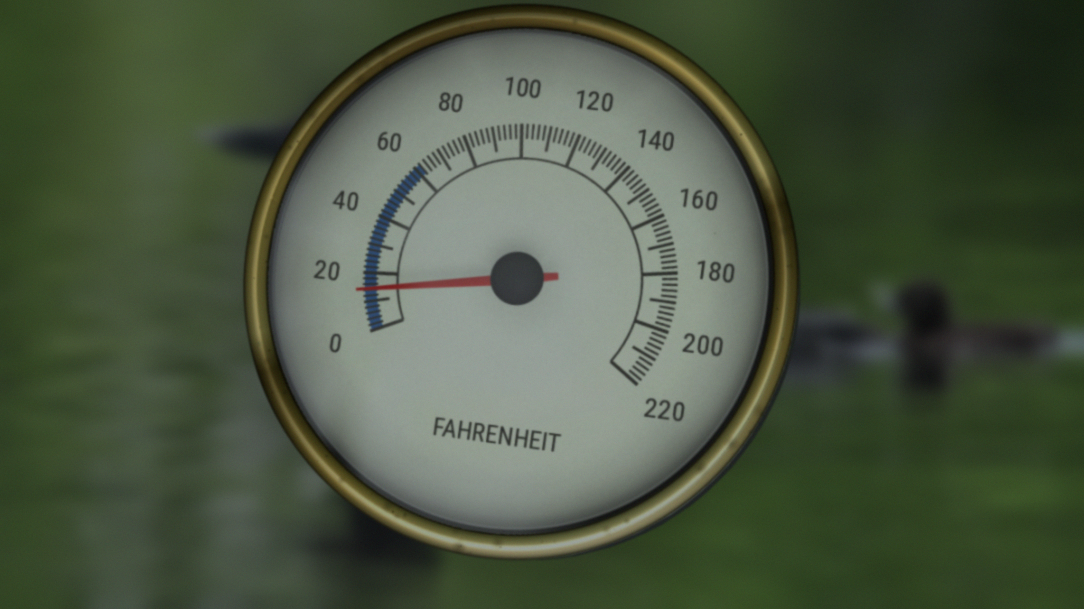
14°F
